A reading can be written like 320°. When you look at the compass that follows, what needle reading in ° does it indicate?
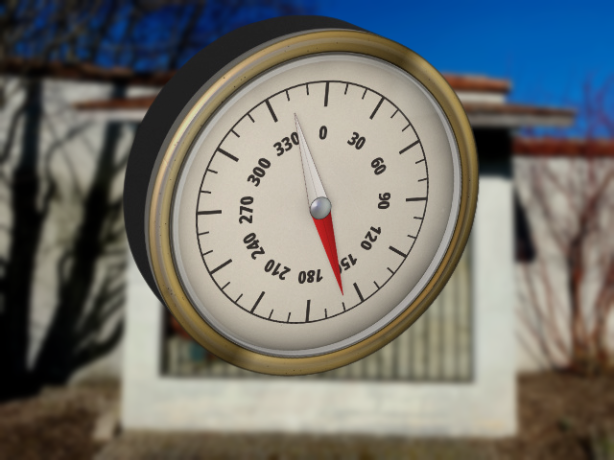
160°
